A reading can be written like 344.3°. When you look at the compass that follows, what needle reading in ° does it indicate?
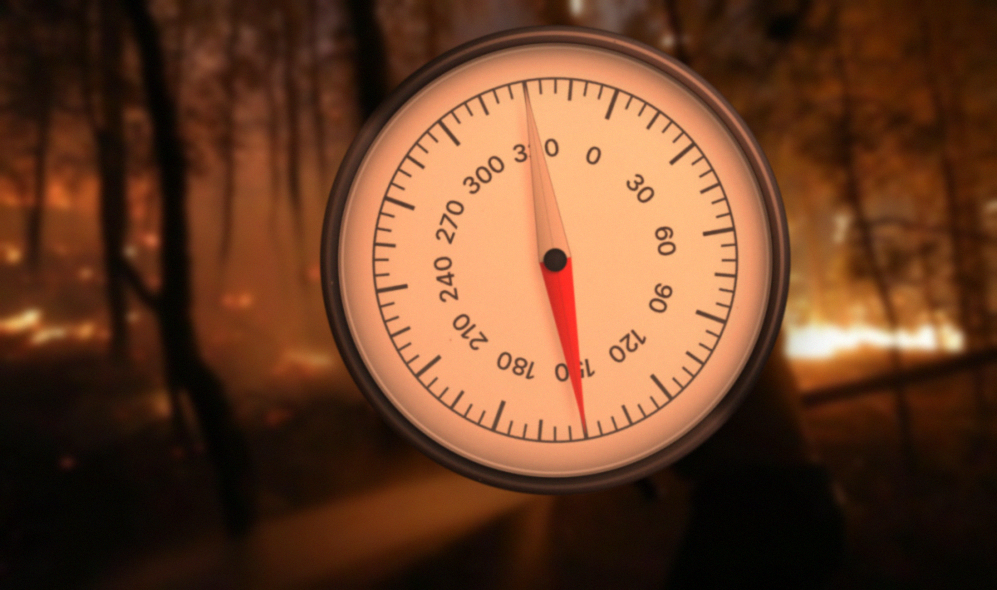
150°
